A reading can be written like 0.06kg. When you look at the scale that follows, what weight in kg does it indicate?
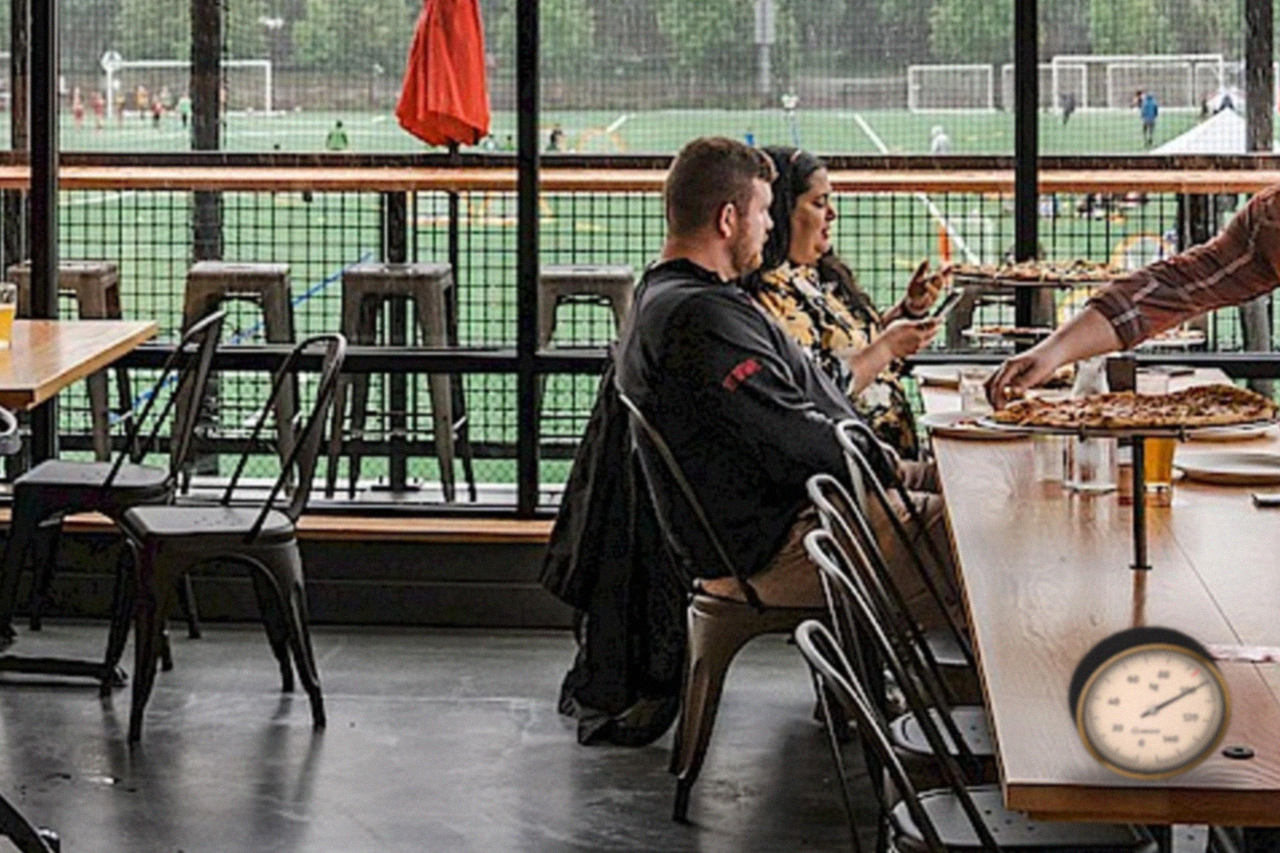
100kg
